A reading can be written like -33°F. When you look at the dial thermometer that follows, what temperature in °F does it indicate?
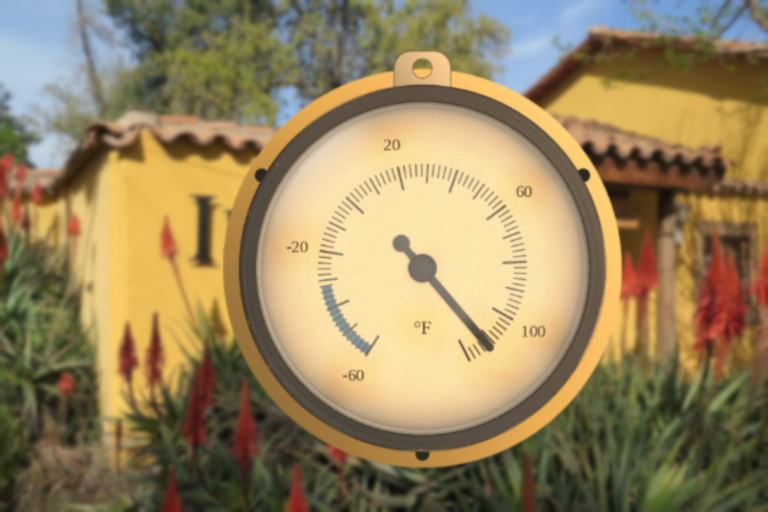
112°F
